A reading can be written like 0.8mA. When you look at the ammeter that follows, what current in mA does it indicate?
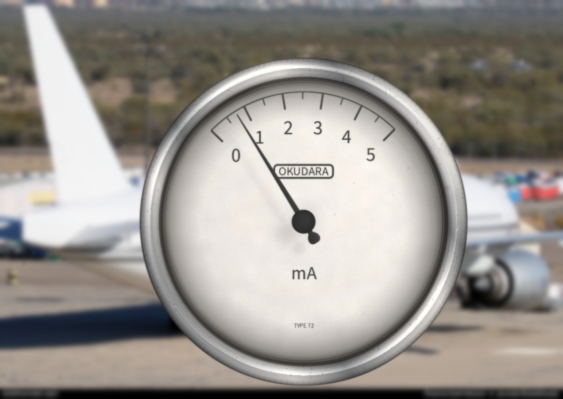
0.75mA
